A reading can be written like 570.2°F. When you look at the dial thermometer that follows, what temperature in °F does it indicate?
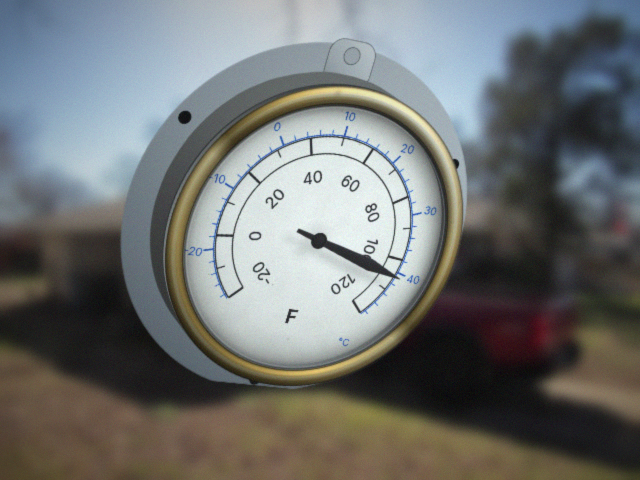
105°F
